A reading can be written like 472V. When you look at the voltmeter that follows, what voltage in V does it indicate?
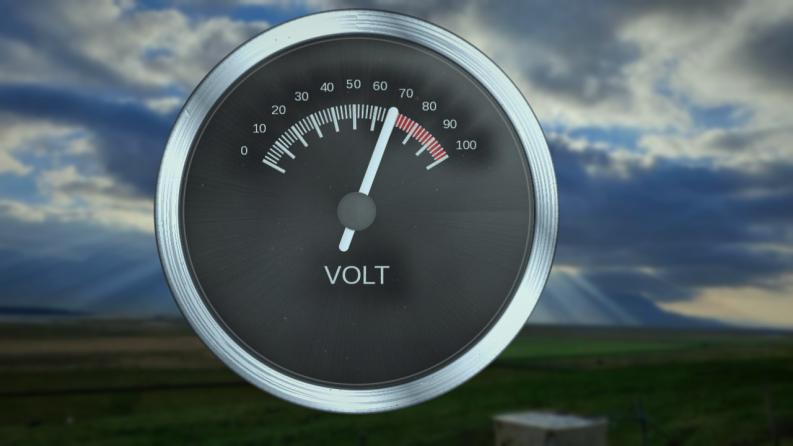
68V
